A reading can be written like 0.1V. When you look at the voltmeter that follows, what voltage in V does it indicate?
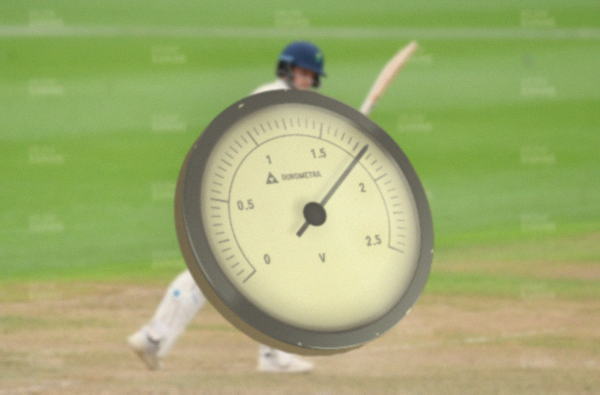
1.8V
